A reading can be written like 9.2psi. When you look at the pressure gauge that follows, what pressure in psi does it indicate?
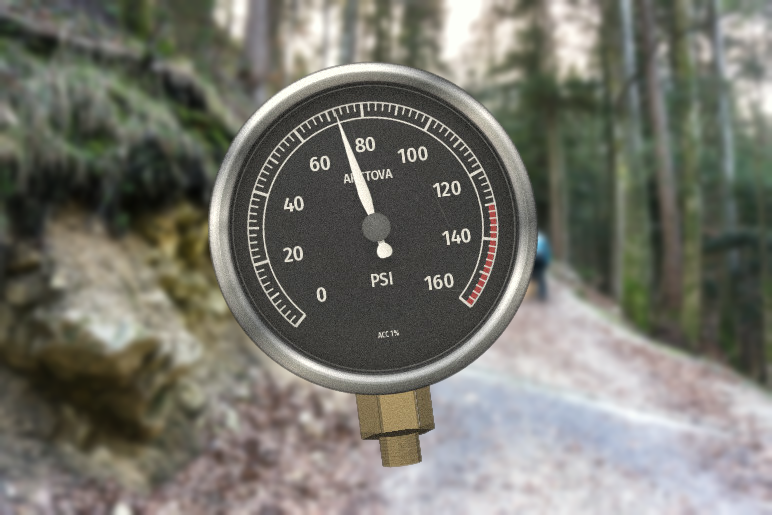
72psi
